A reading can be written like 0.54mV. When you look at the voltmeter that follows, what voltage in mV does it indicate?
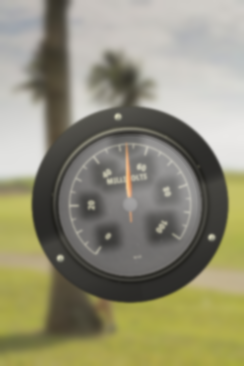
52.5mV
